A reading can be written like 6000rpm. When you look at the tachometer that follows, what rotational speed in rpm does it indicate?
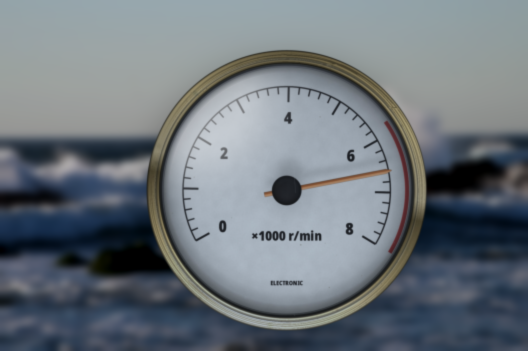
6600rpm
